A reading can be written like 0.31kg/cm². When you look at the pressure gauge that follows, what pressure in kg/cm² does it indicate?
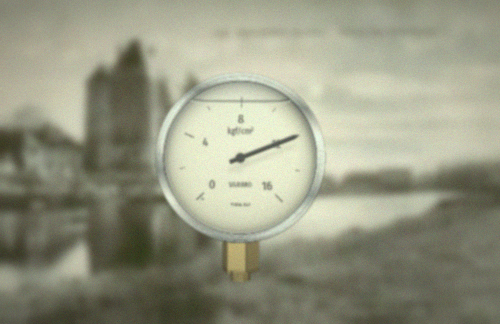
12kg/cm²
